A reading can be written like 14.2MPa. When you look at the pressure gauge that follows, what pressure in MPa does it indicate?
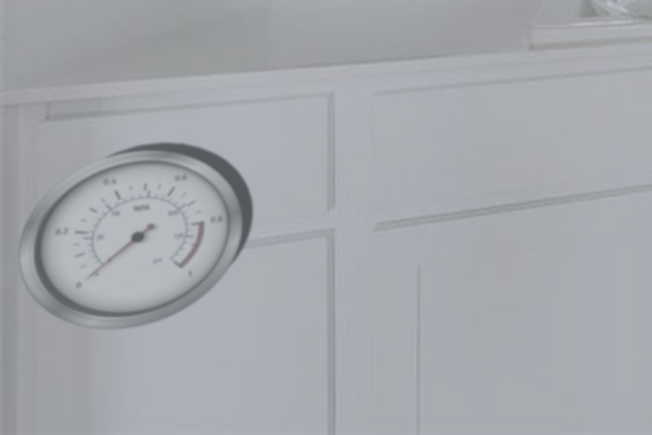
0MPa
